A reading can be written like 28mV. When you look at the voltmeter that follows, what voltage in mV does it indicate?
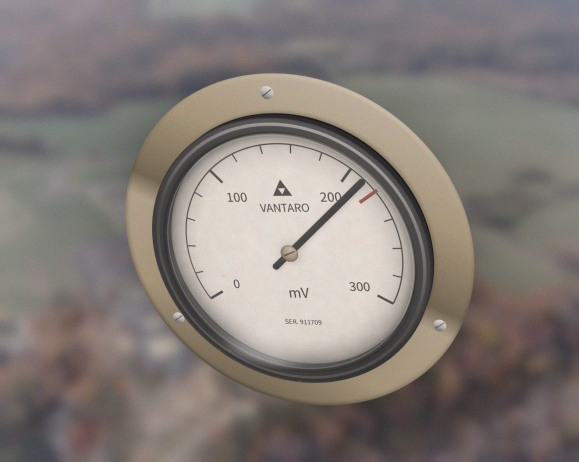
210mV
